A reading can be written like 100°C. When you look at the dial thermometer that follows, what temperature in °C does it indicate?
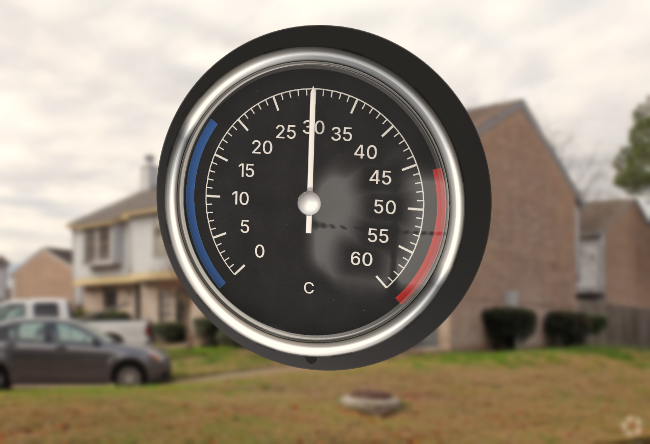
30°C
